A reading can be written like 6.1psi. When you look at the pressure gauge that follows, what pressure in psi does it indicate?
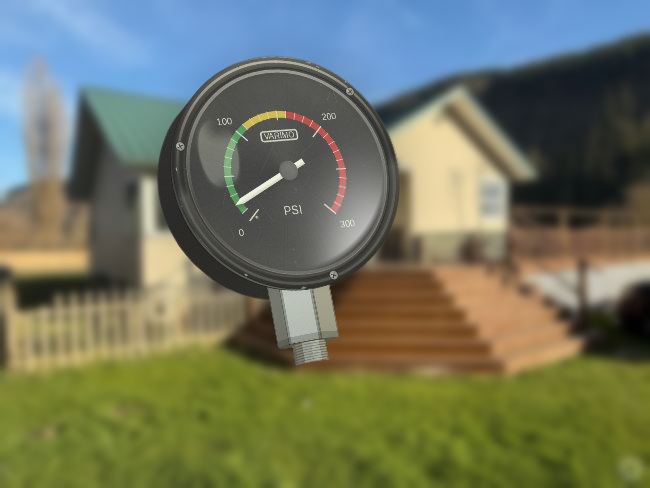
20psi
